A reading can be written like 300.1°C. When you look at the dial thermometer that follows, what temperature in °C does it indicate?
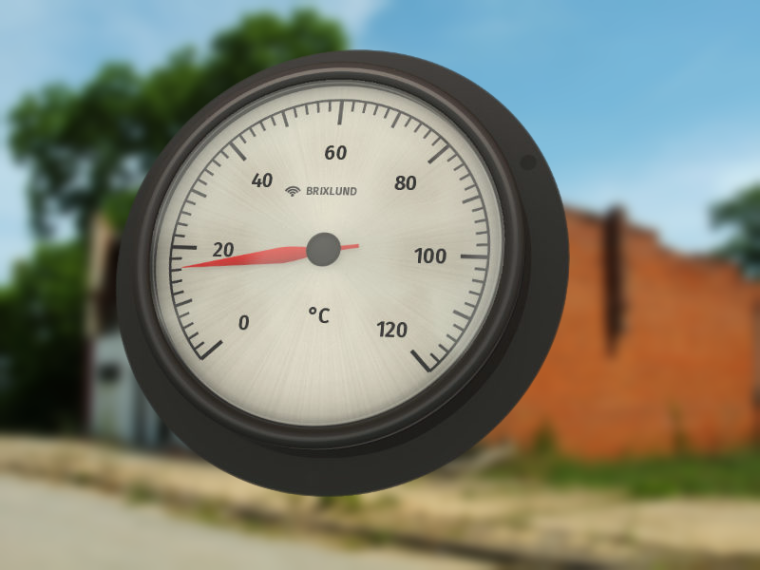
16°C
